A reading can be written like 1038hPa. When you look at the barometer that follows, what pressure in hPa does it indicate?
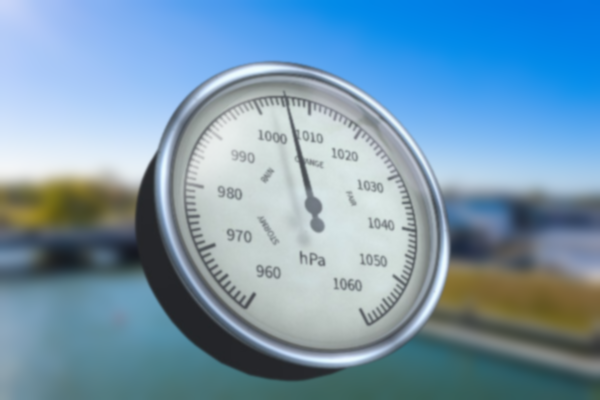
1005hPa
